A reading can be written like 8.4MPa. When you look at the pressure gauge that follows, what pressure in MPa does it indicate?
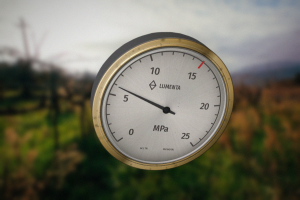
6MPa
